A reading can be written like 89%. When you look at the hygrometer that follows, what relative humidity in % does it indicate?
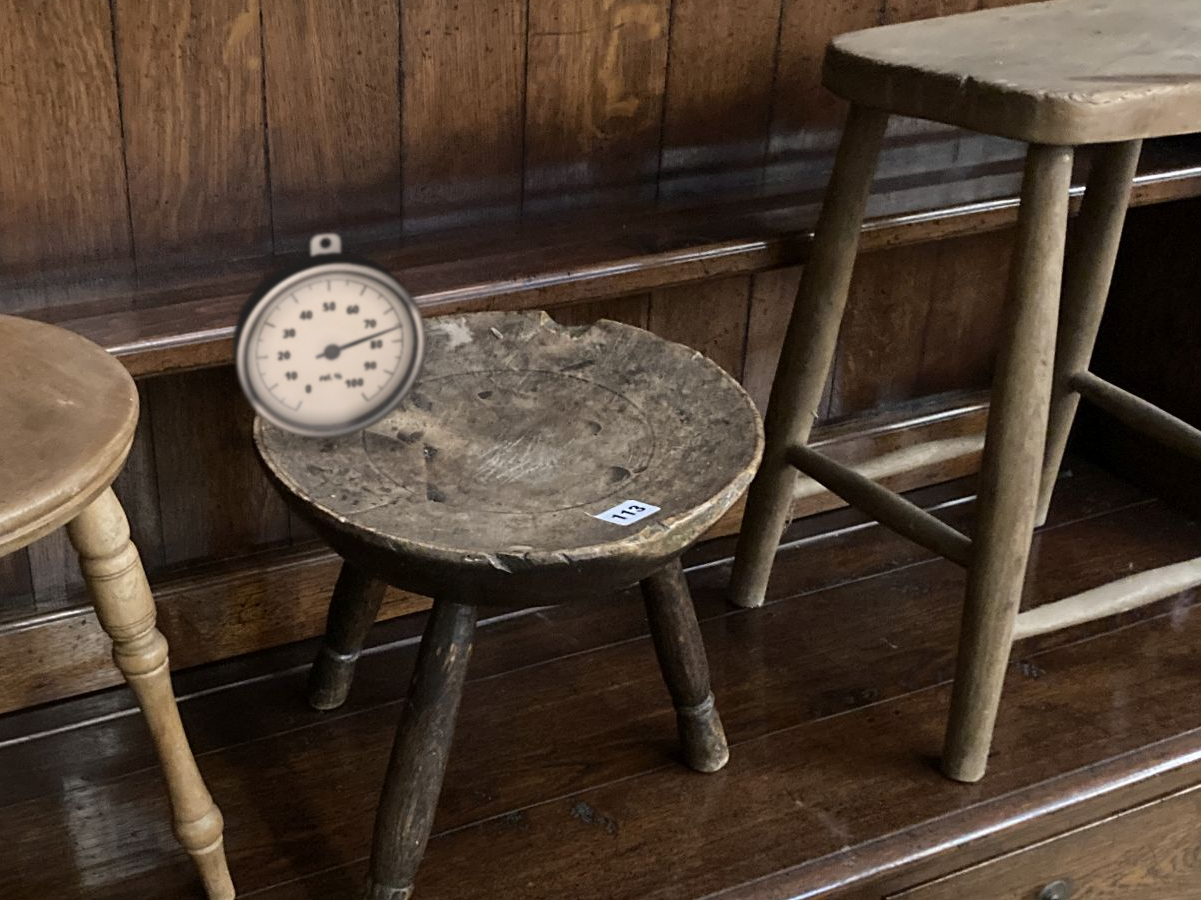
75%
